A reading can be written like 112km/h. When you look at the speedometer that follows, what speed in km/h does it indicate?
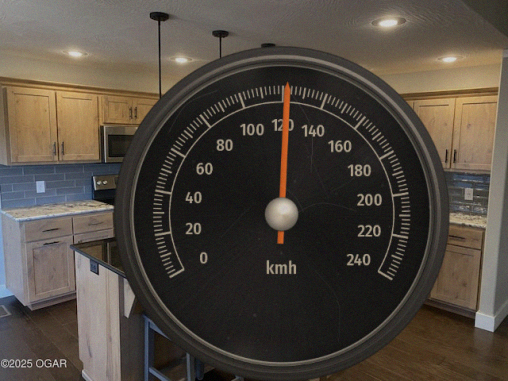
122km/h
